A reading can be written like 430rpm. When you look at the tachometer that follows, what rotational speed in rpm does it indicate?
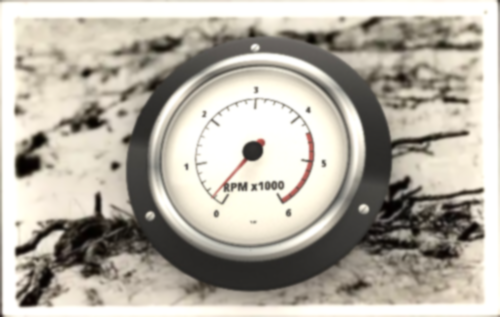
200rpm
